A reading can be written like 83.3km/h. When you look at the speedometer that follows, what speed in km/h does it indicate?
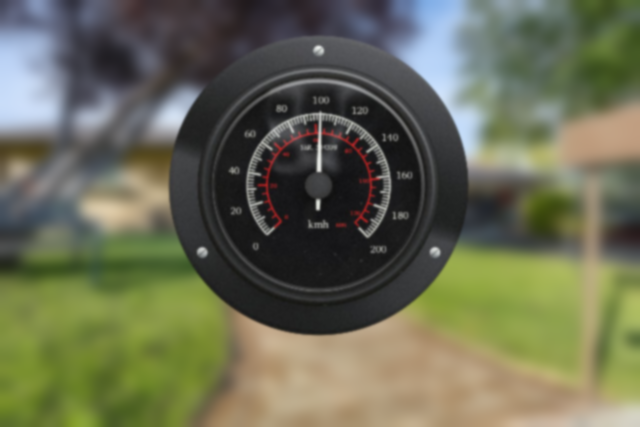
100km/h
